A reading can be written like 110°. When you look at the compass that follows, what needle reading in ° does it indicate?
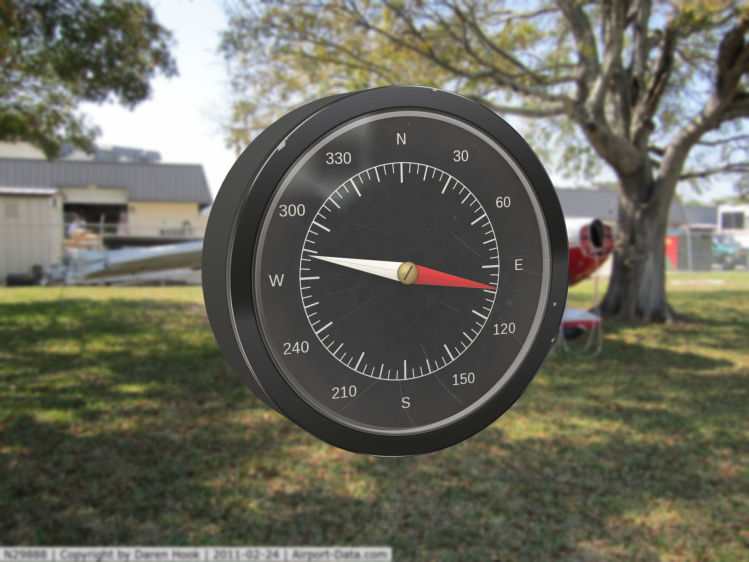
102.5°
